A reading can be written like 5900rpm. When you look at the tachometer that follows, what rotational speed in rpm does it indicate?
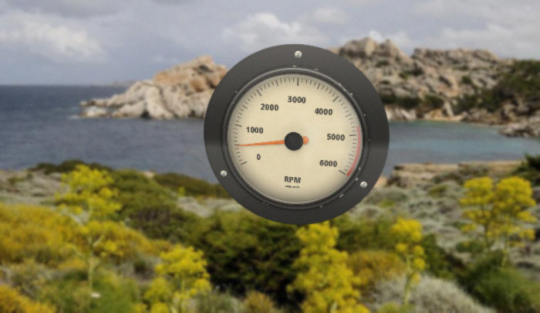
500rpm
